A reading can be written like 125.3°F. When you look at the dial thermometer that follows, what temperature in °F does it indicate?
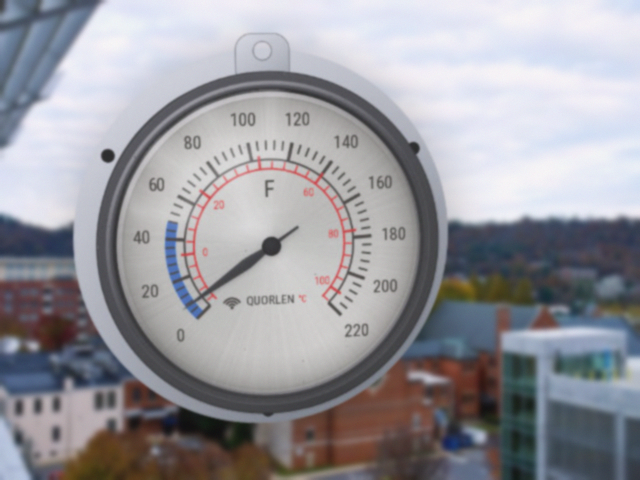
8°F
